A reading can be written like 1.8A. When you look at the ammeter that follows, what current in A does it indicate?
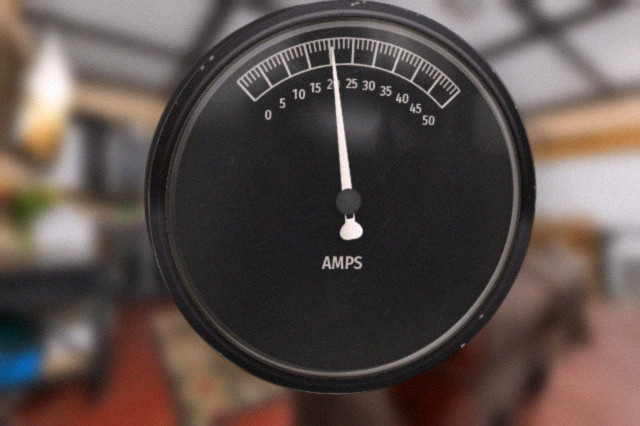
20A
